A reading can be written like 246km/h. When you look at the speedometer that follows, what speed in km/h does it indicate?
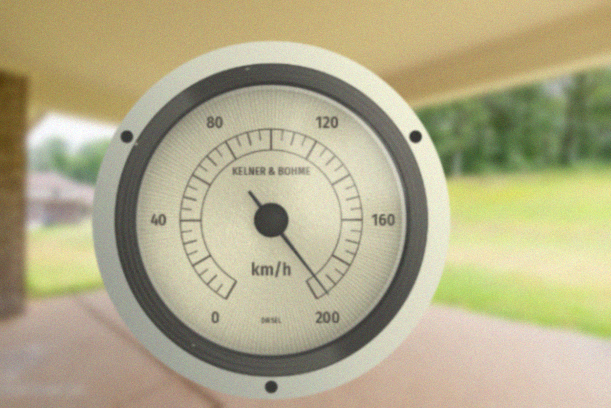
195km/h
